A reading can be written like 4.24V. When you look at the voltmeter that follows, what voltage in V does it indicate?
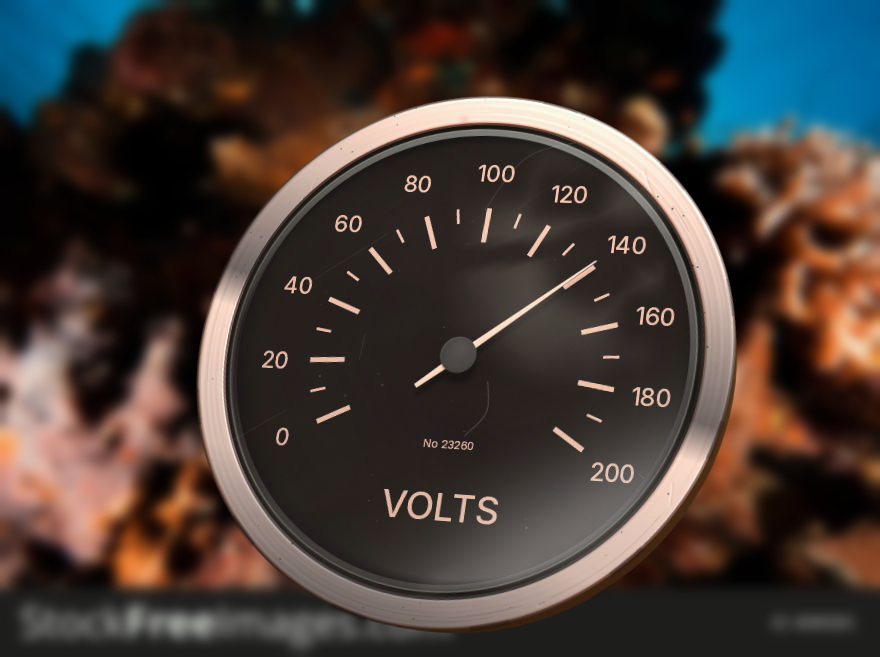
140V
